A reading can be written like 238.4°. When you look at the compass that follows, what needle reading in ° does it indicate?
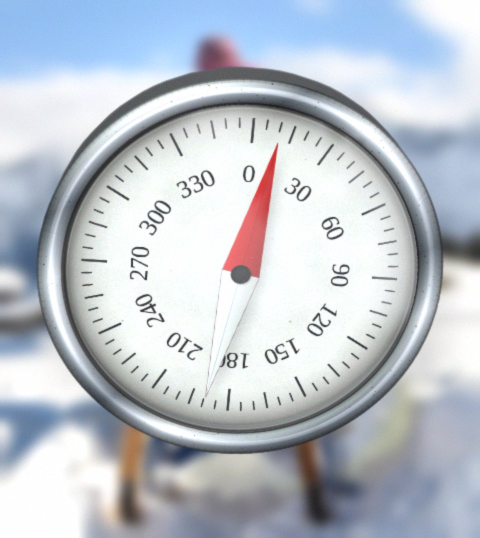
10°
